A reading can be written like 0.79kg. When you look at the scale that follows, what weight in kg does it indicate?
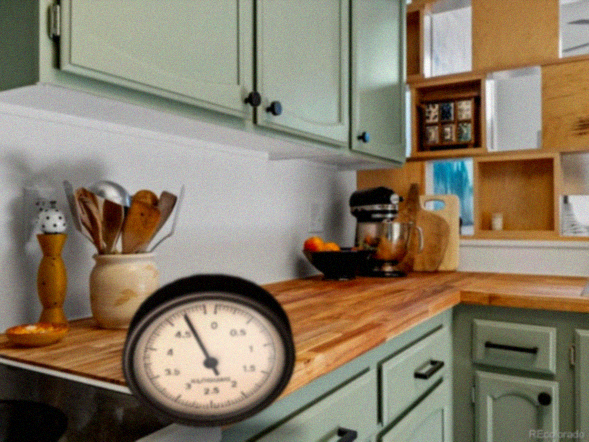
4.75kg
